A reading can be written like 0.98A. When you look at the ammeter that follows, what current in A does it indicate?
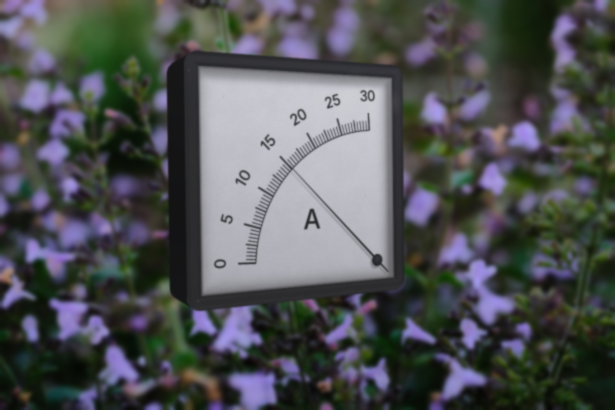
15A
